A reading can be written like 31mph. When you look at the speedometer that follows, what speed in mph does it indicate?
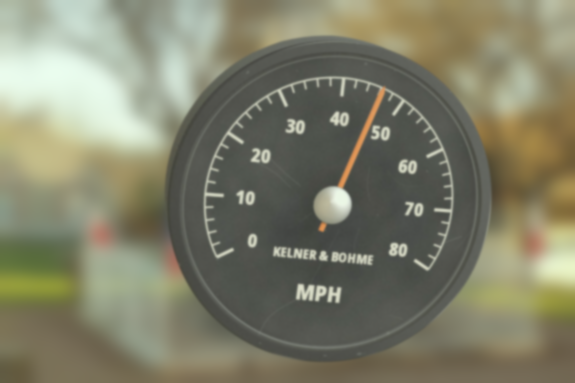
46mph
